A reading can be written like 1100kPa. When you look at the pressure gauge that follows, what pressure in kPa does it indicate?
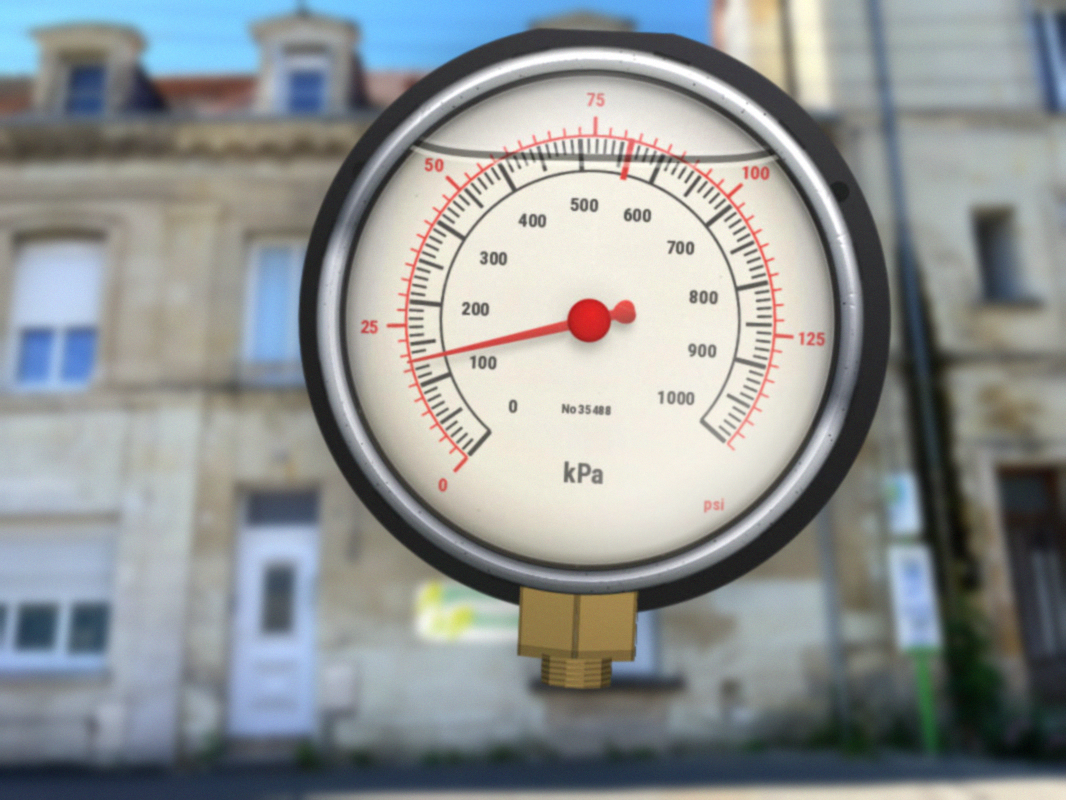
130kPa
